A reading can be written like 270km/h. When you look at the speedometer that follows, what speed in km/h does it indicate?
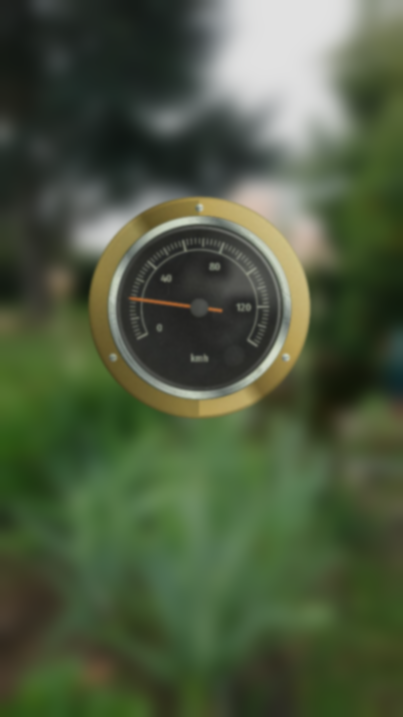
20km/h
